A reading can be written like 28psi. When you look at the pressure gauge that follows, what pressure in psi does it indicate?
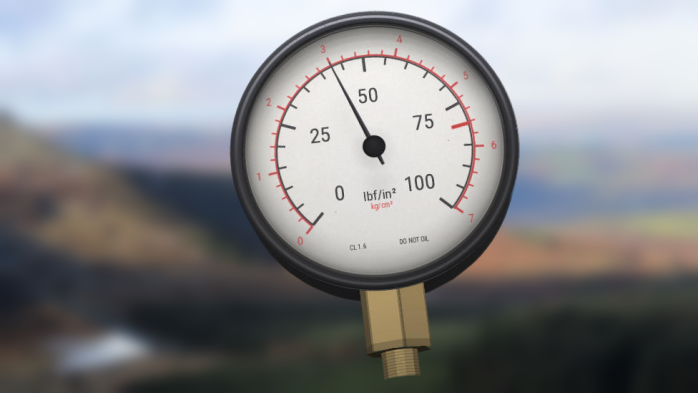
42.5psi
